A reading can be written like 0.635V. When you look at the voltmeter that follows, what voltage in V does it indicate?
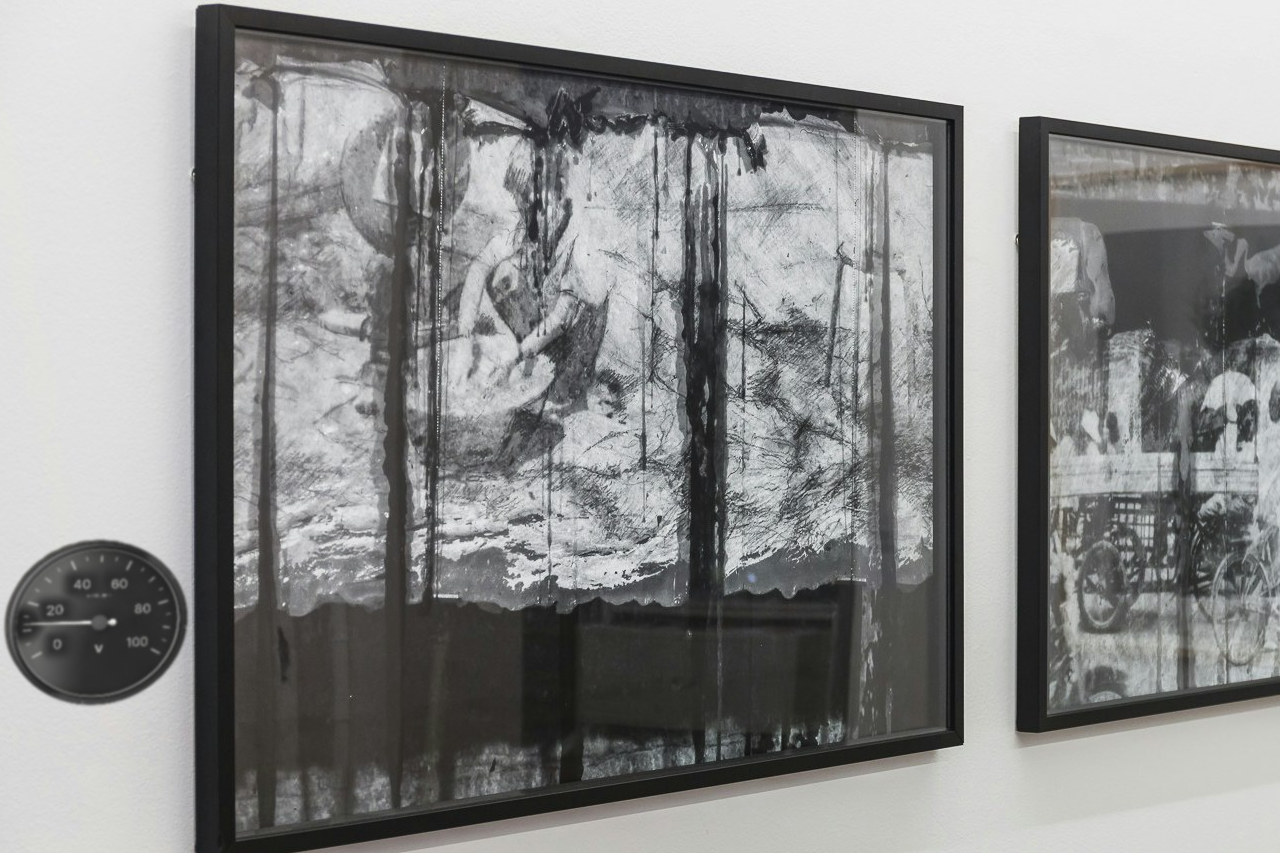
12.5V
